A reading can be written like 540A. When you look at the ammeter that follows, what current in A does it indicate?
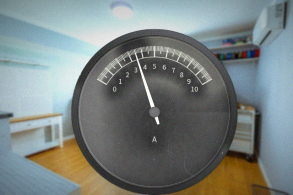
3.5A
